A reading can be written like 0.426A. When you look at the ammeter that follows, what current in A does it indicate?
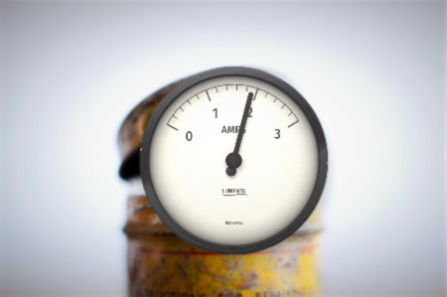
1.9A
